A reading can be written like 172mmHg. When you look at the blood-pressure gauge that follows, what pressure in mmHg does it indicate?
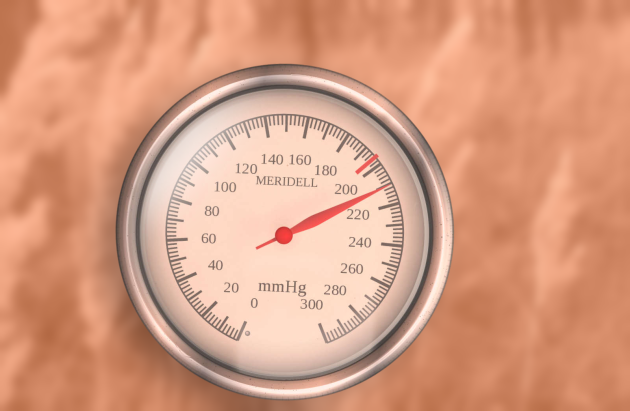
210mmHg
